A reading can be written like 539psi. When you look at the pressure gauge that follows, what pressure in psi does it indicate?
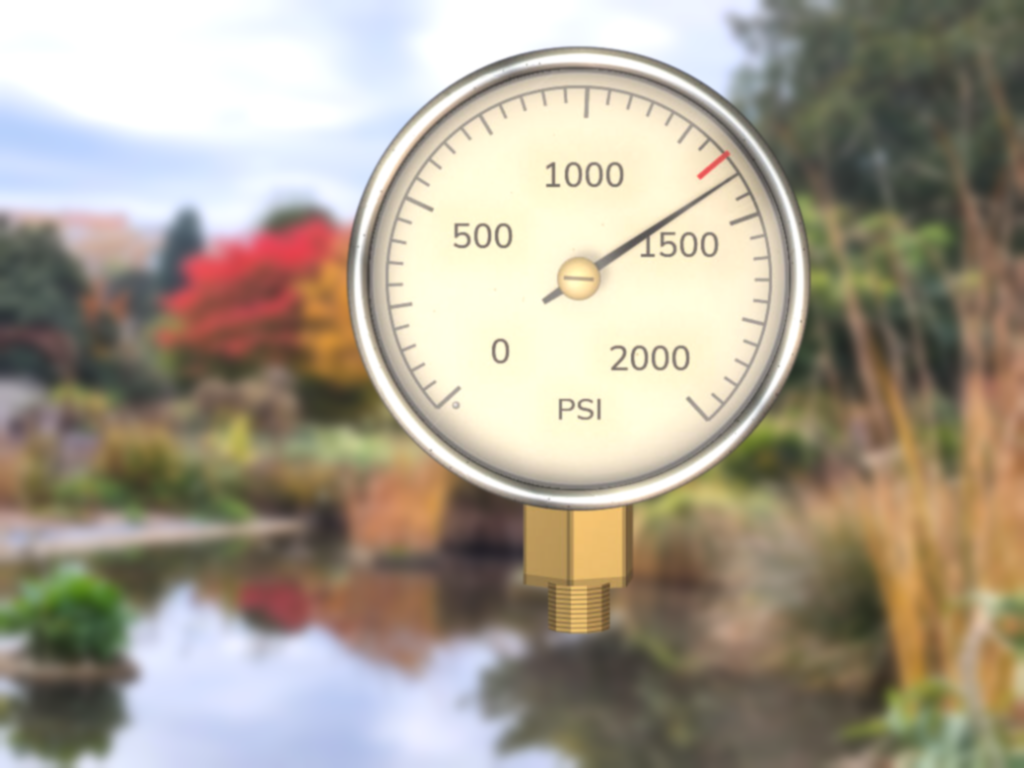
1400psi
